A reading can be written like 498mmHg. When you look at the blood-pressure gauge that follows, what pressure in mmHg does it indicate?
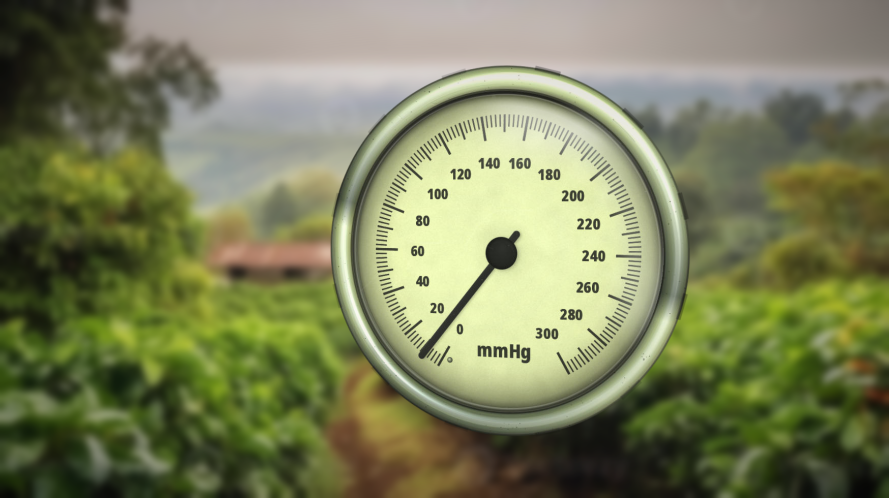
8mmHg
